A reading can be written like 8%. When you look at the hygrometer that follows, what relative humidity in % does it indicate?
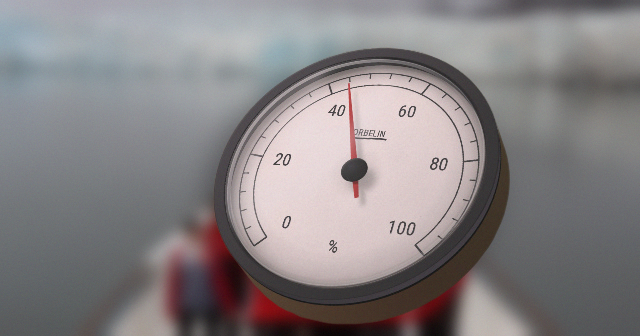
44%
